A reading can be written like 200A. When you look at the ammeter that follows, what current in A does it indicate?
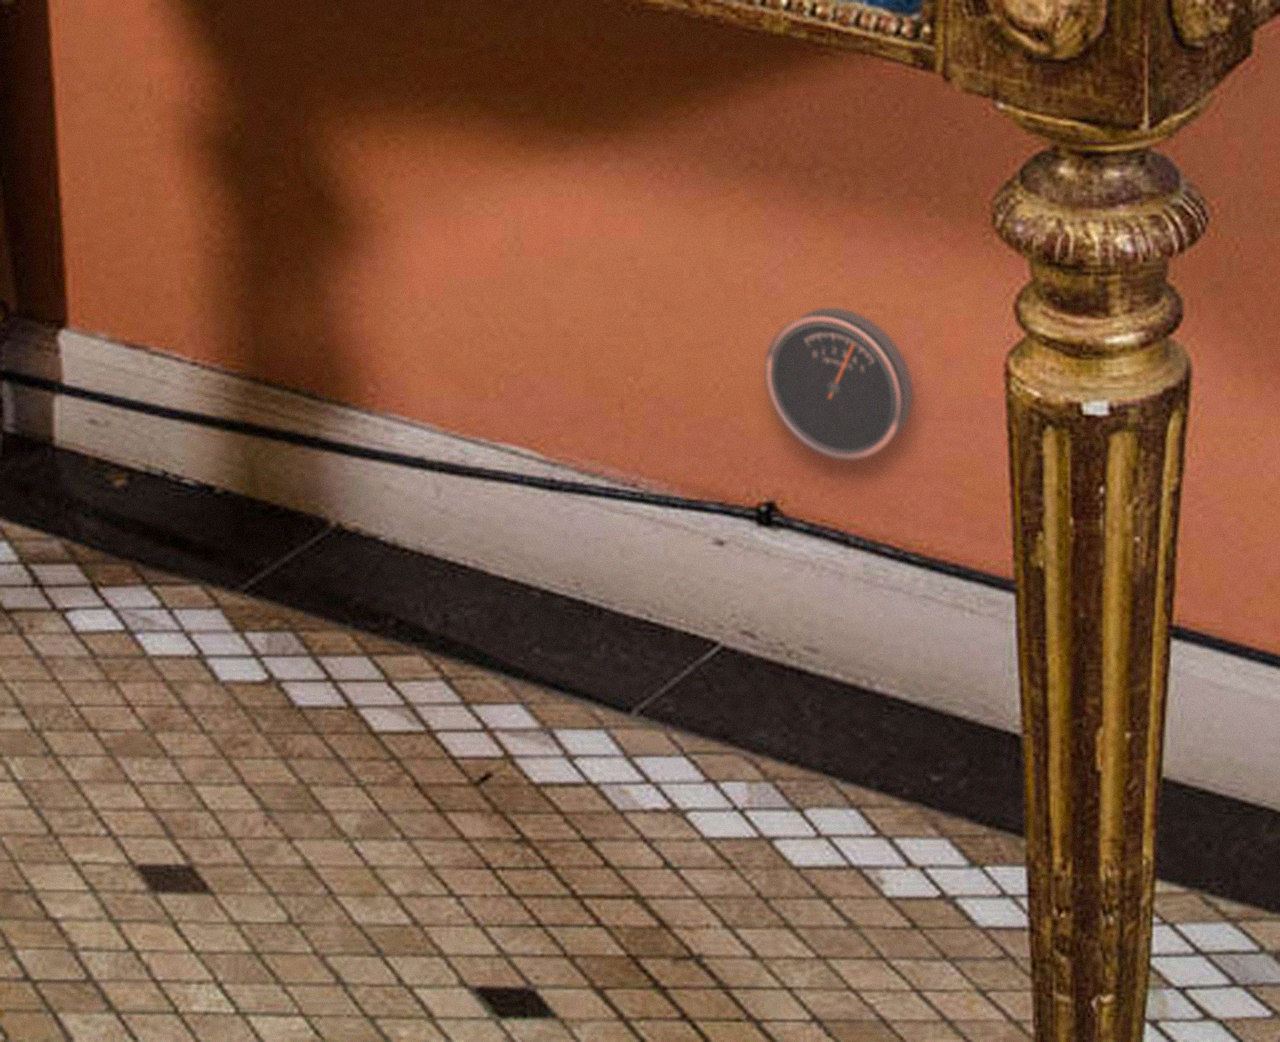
3.5A
